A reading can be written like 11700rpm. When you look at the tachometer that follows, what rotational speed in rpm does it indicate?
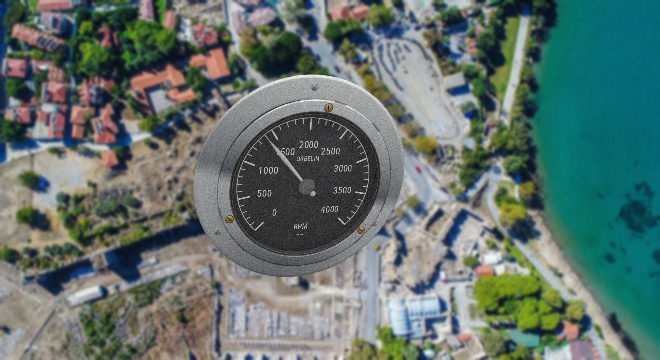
1400rpm
